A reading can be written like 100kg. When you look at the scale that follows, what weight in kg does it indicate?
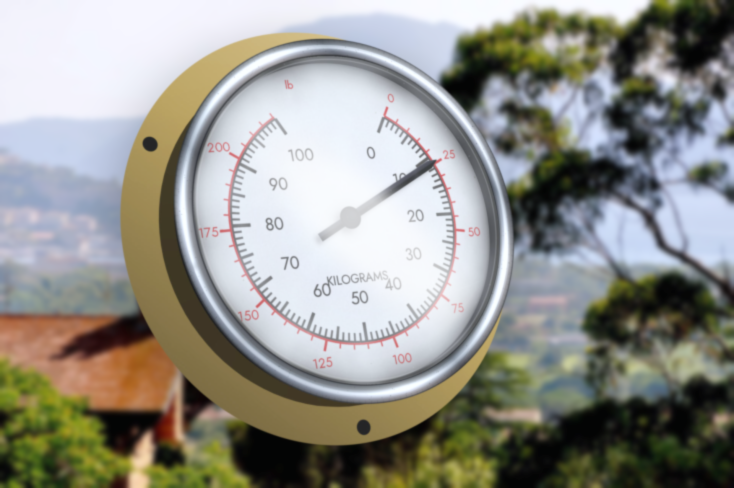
11kg
